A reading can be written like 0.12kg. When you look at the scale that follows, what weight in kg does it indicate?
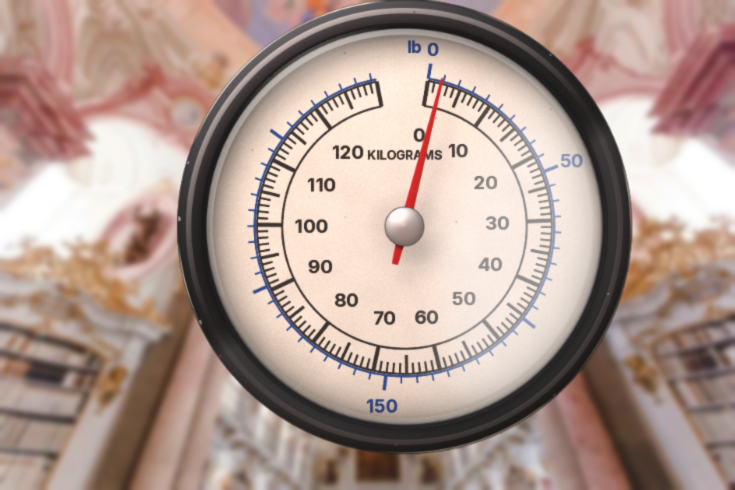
2kg
